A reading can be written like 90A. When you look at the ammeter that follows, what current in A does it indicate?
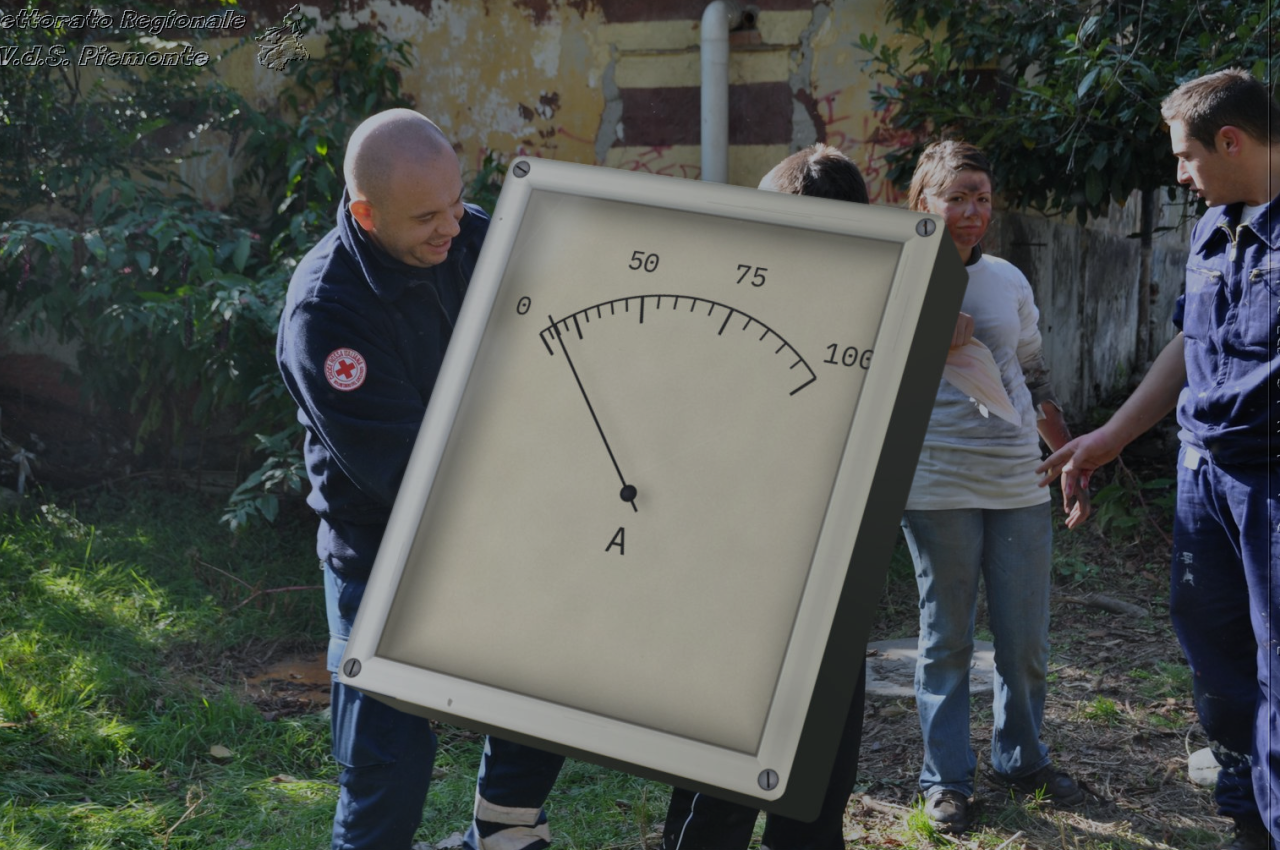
15A
